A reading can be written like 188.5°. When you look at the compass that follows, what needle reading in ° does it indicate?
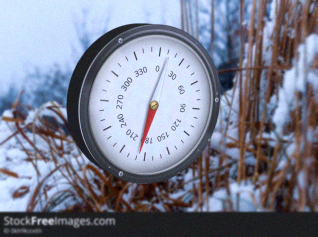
190°
